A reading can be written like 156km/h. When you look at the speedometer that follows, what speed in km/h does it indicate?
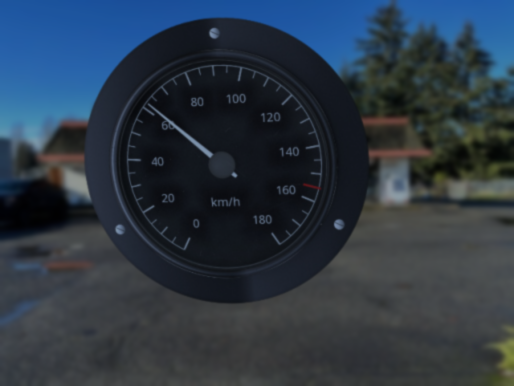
62.5km/h
